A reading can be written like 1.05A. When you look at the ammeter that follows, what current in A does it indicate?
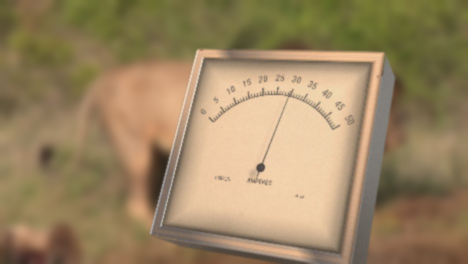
30A
